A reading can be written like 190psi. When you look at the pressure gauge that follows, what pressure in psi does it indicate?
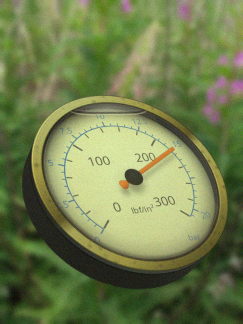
220psi
